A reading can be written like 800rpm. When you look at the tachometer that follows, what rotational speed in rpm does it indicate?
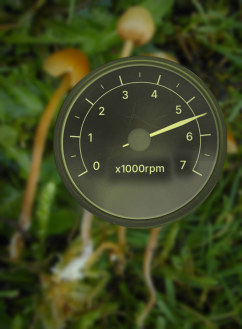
5500rpm
